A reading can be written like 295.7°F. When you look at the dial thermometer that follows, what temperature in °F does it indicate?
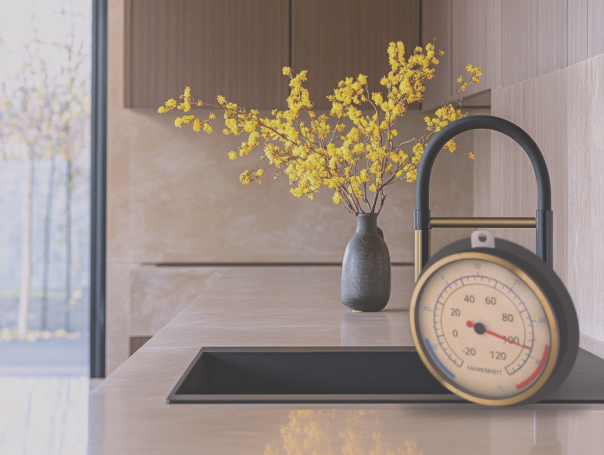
100°F
